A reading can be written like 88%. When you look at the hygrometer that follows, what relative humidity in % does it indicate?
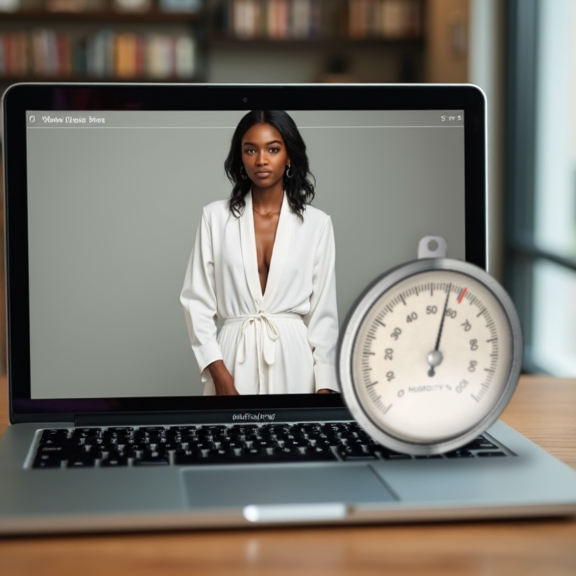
55%
